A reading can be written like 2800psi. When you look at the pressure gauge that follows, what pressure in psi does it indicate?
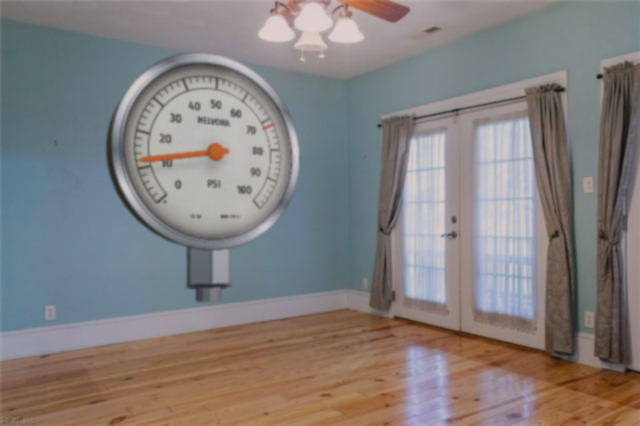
12psi
